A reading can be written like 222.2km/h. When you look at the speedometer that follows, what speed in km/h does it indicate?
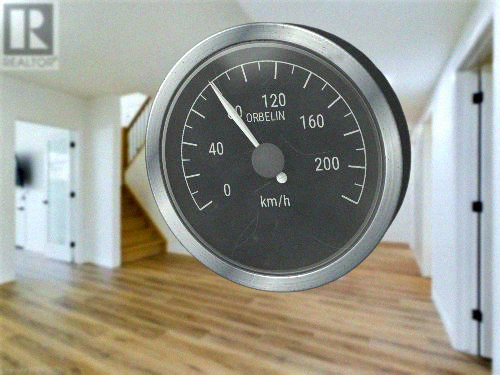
80km/h
